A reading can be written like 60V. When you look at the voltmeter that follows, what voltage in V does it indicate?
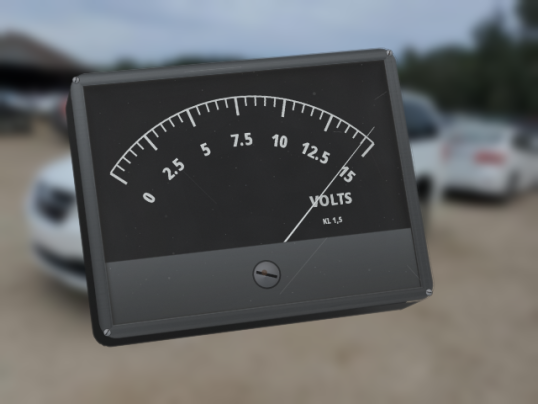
14.5V
